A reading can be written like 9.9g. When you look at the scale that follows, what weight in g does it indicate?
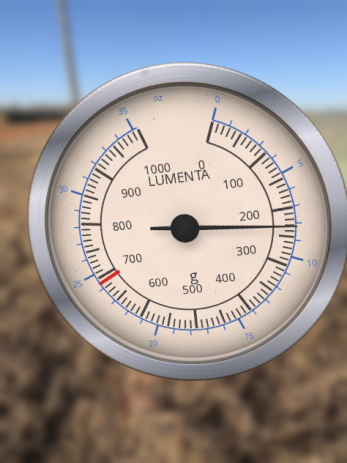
230g
